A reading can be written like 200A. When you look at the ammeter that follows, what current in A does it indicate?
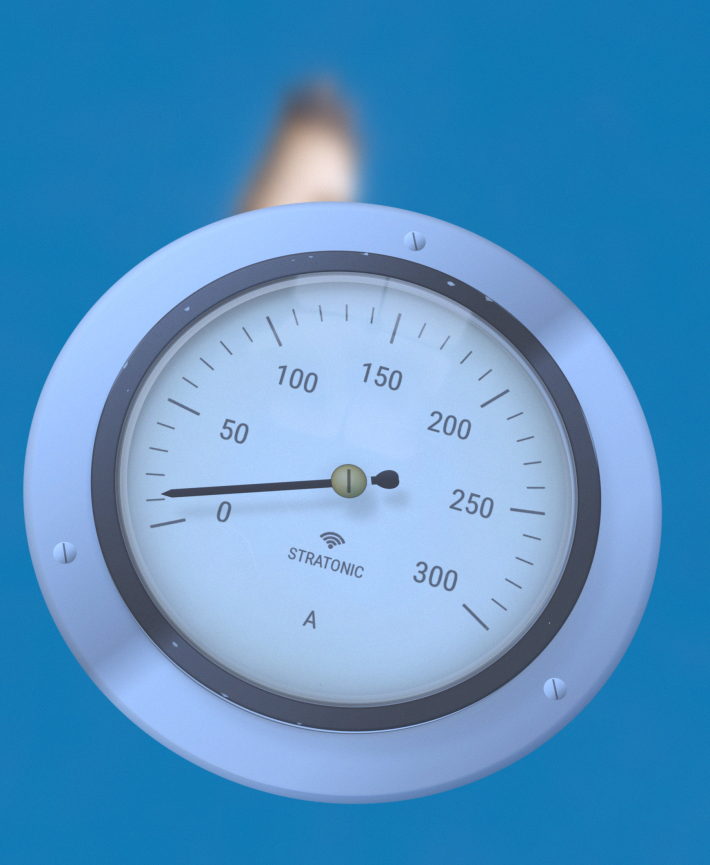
10A
